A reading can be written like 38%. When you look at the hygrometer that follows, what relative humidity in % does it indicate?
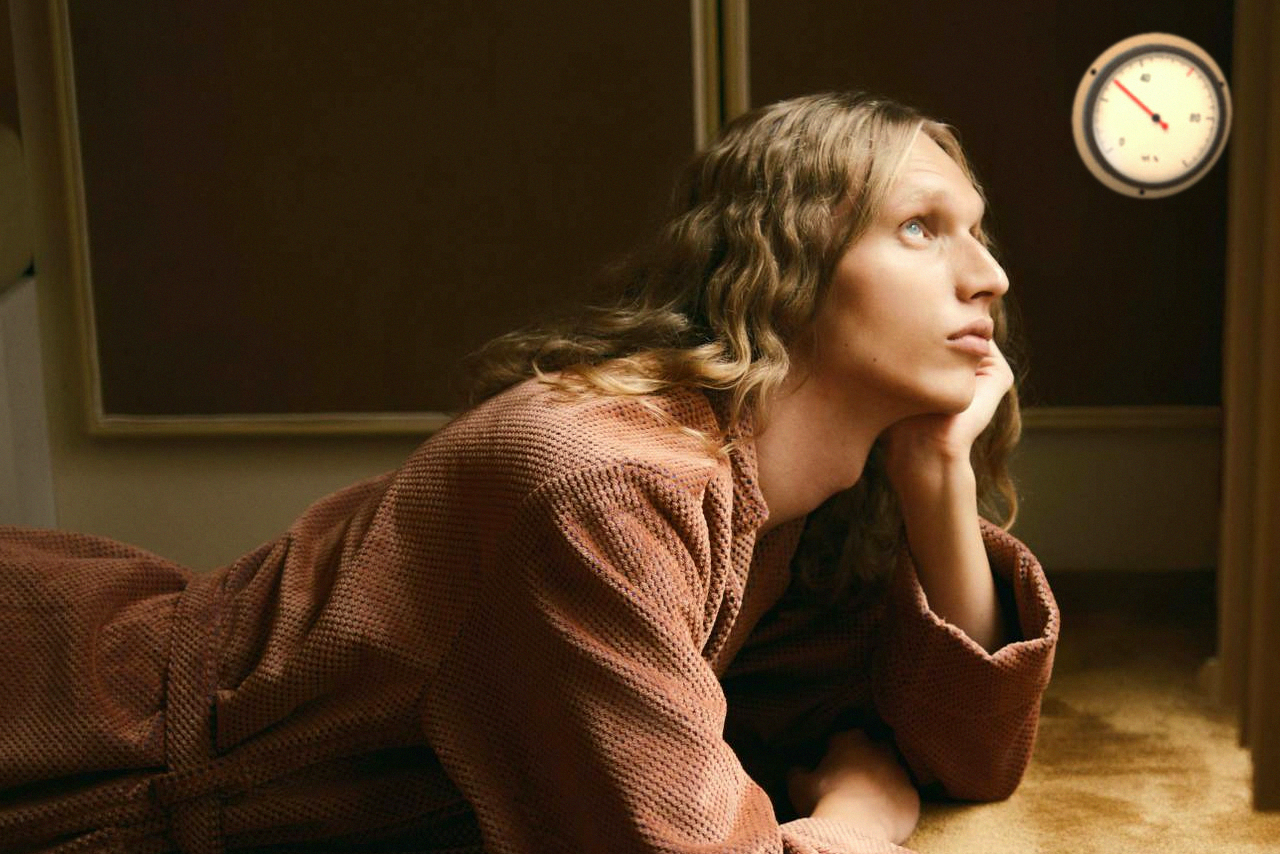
28%
